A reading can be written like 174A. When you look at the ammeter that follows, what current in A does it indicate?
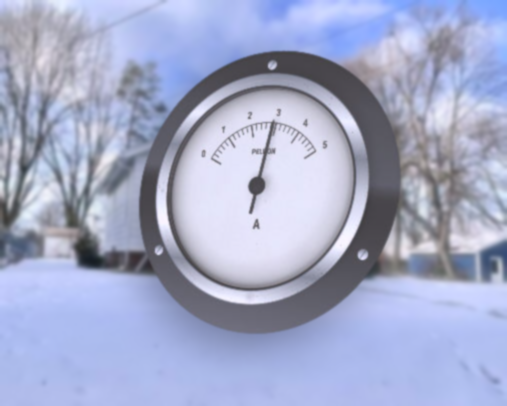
3A
